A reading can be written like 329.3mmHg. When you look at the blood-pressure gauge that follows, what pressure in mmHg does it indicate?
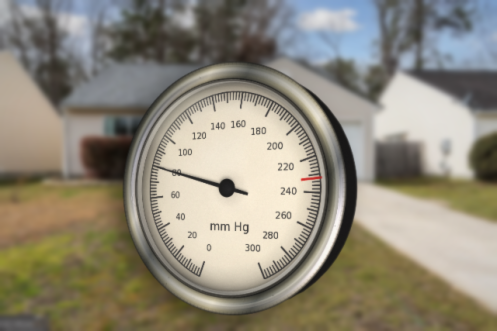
80mmHg
